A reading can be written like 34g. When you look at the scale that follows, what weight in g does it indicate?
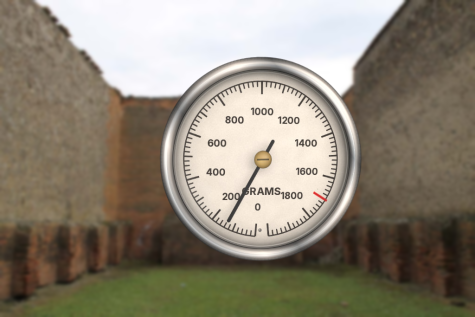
140g
